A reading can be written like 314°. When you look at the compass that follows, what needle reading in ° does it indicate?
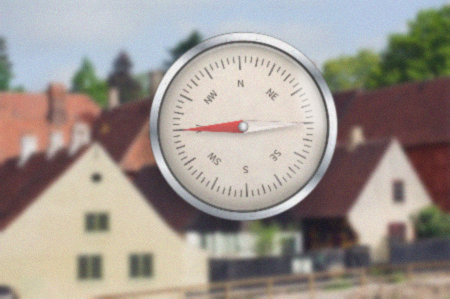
270°
